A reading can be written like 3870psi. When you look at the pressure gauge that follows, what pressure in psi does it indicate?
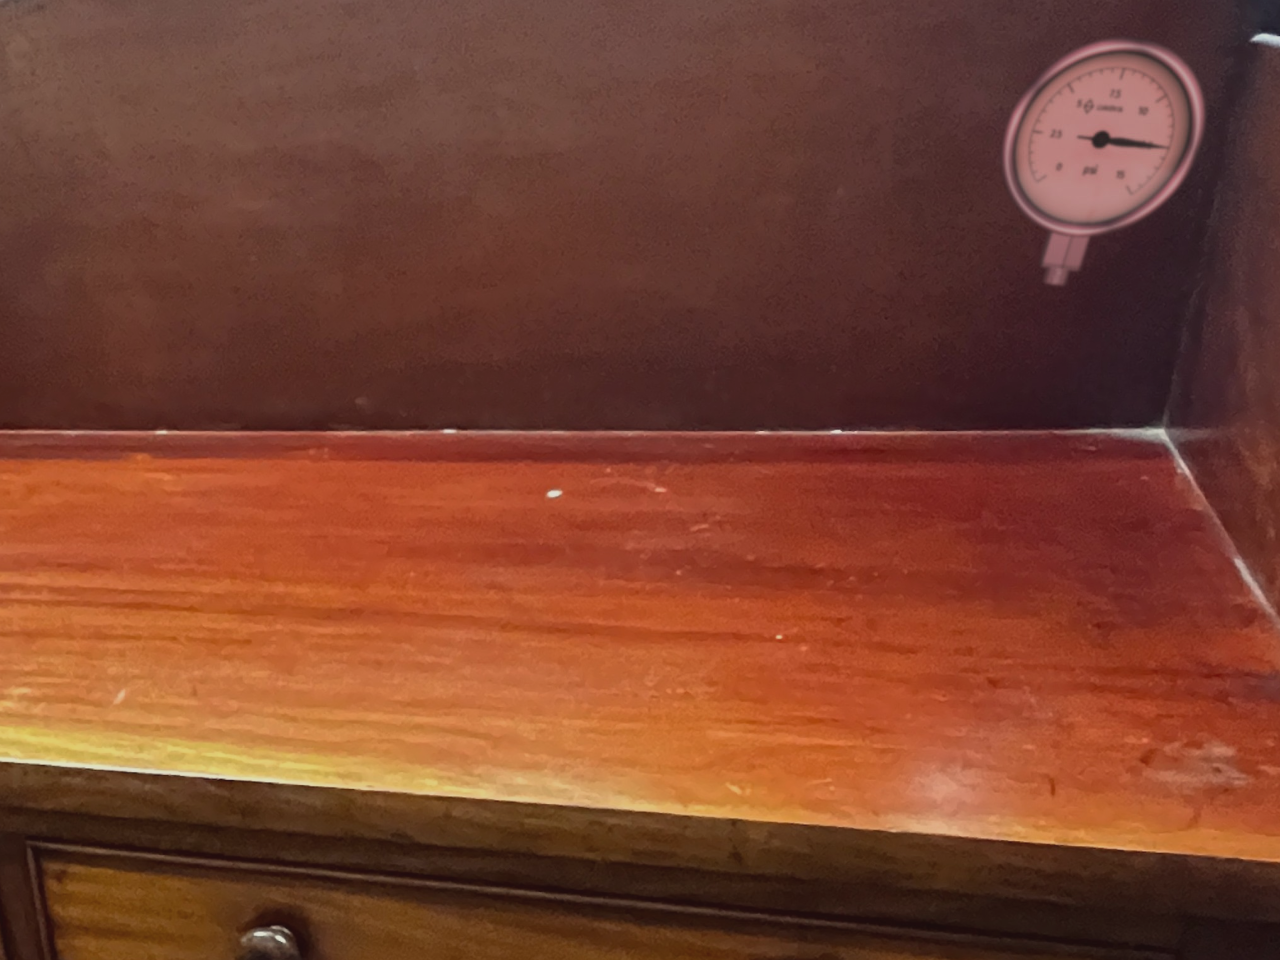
12.5psi
